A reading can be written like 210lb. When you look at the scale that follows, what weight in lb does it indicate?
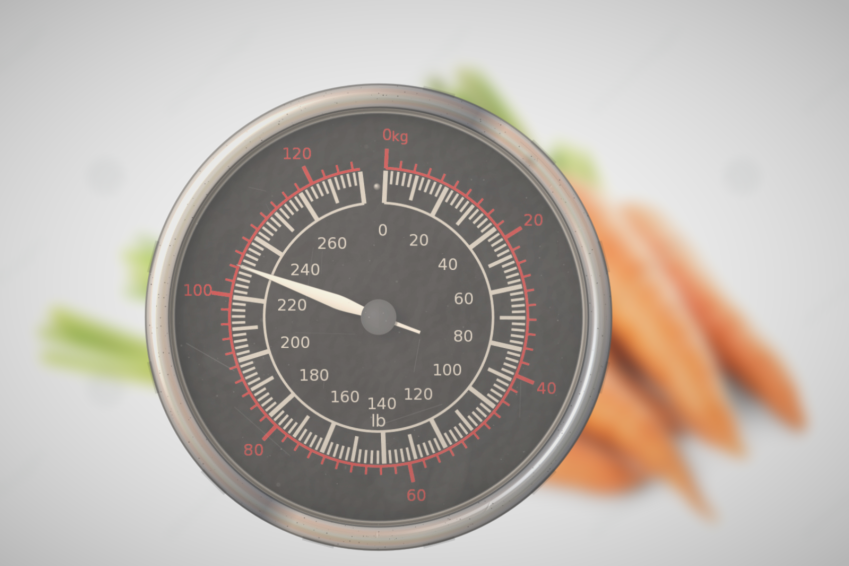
230lb
